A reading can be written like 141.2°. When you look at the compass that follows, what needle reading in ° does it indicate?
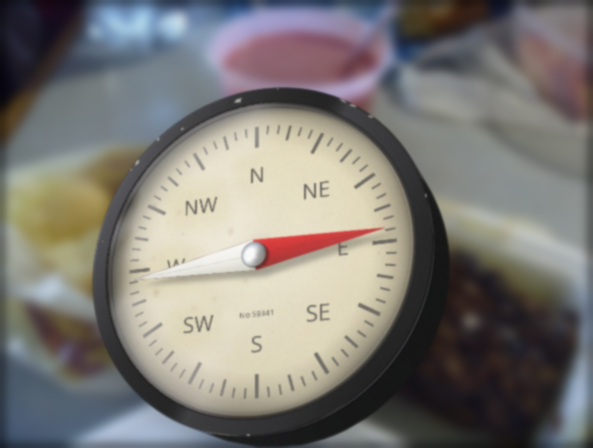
85°
